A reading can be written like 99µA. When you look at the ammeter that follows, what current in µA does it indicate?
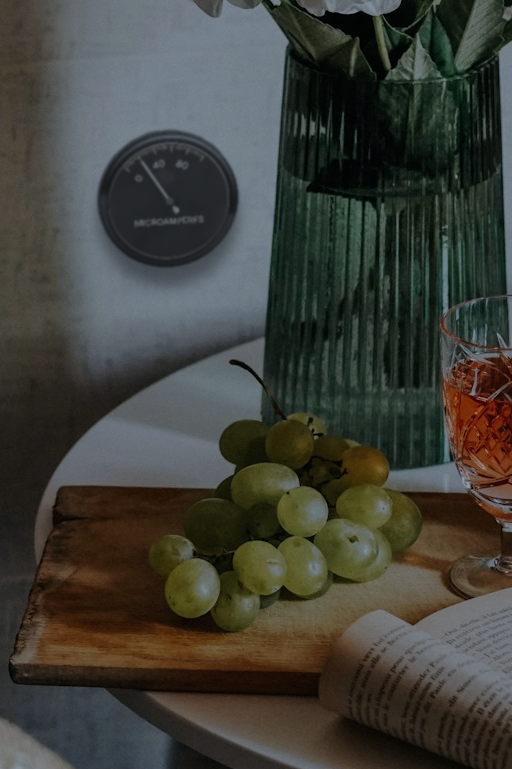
20µA
